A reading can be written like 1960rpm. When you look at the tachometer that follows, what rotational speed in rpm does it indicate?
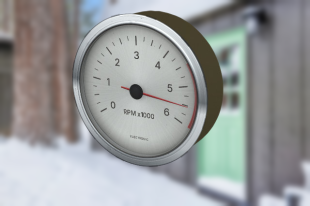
5500rpm
